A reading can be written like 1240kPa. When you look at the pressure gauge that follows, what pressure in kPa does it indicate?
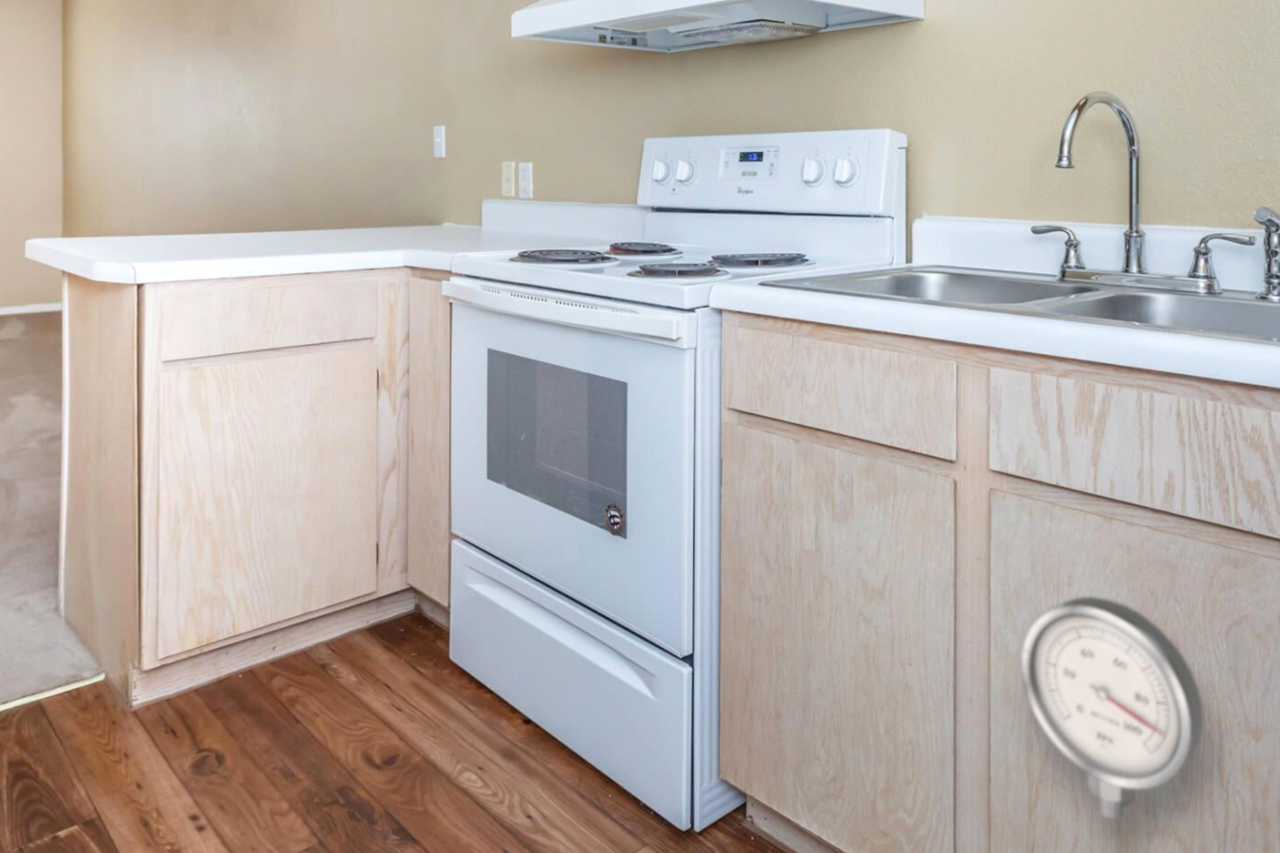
90kPa
